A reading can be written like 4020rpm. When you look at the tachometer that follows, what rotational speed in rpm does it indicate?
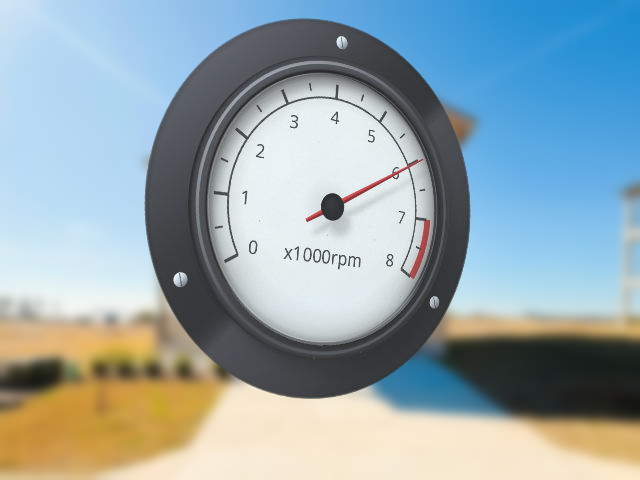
6000rpm
